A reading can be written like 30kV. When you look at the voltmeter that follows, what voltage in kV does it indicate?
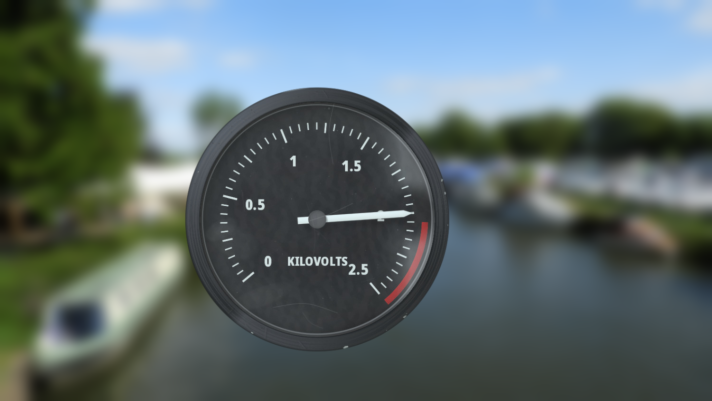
2kV
